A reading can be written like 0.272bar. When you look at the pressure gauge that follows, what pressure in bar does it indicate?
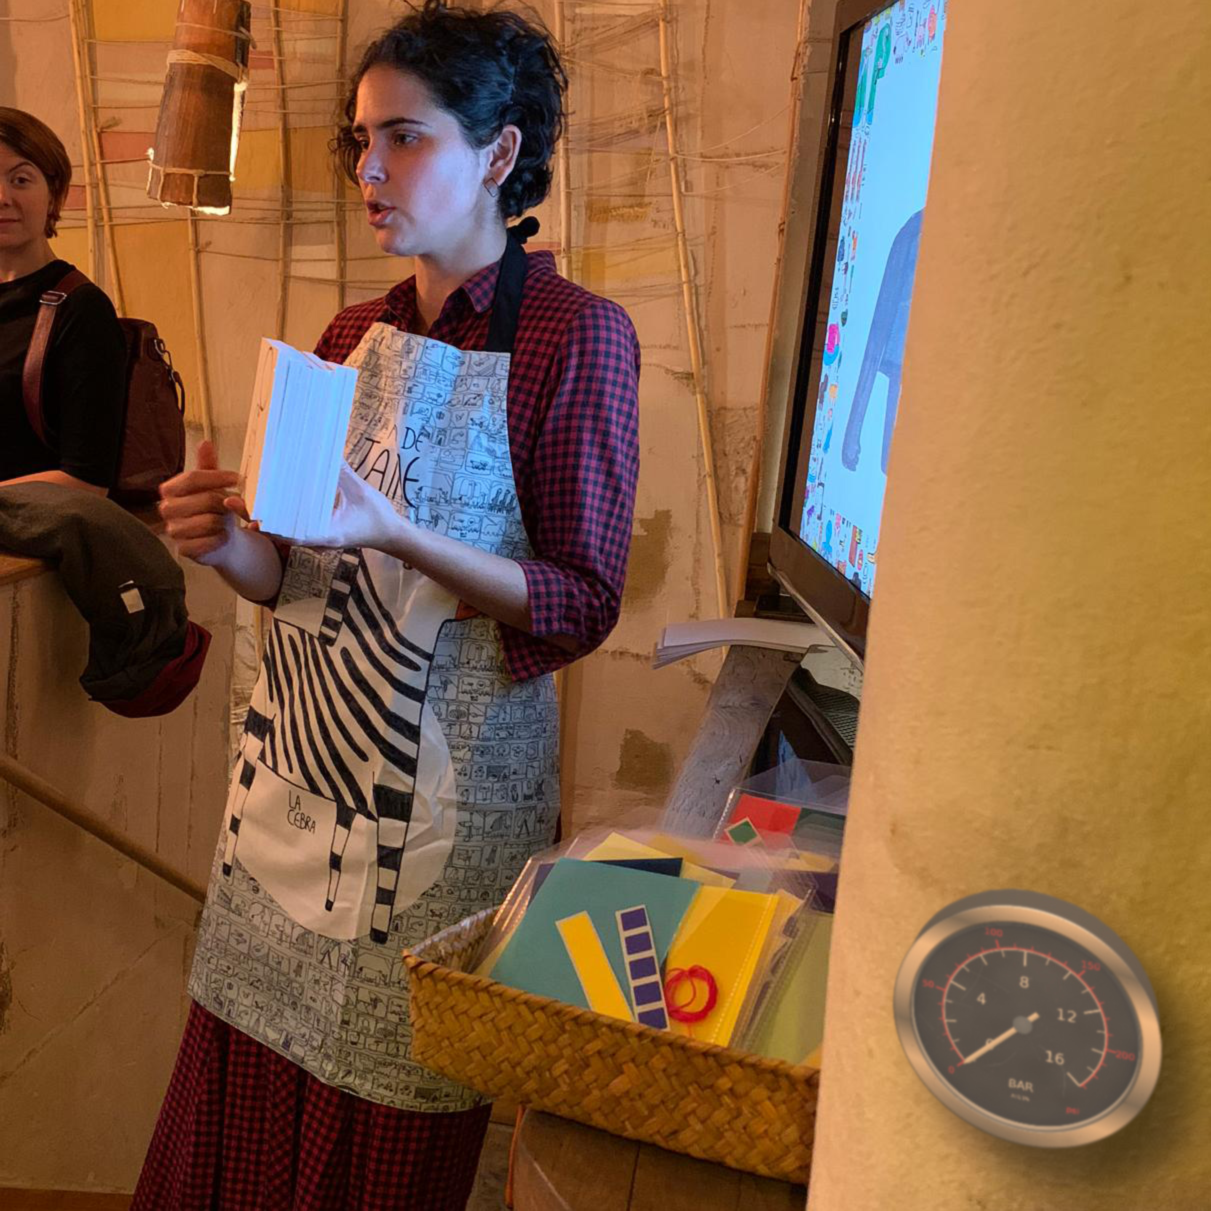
0bar
